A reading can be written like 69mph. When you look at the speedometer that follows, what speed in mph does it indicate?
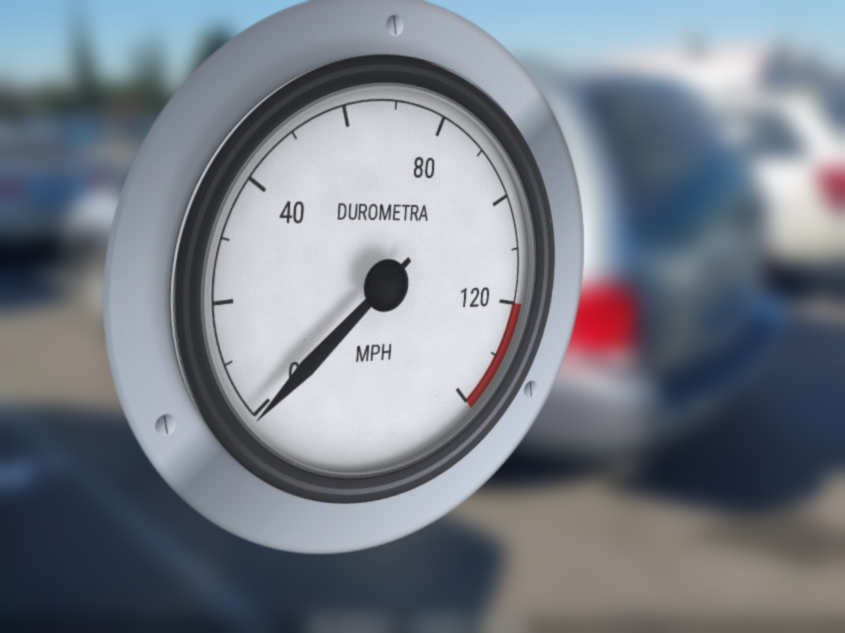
0mph
